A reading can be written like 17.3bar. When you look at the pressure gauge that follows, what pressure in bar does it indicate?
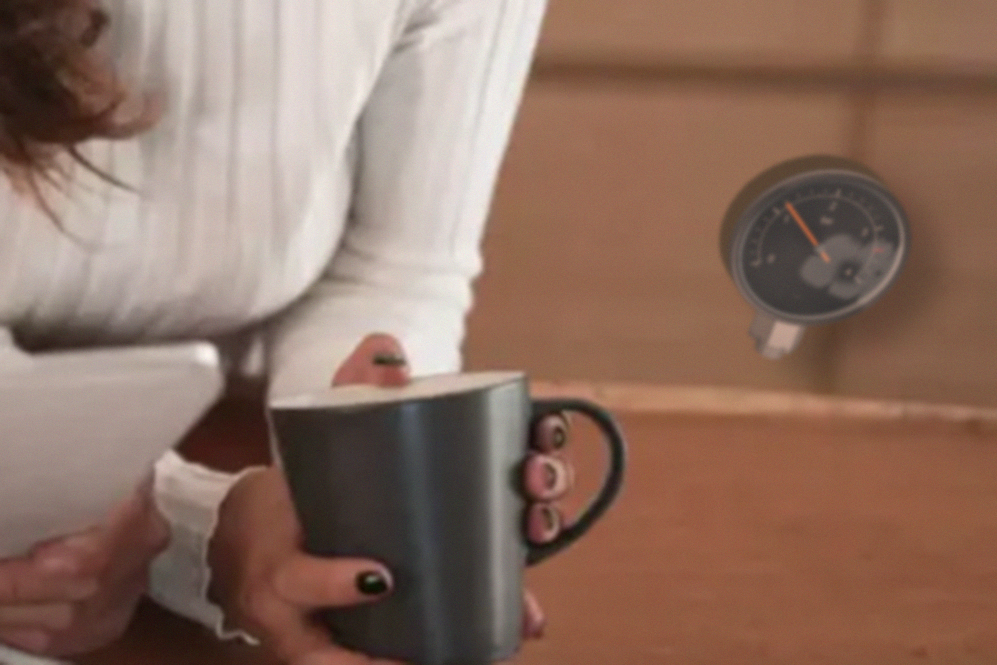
1.2bar
